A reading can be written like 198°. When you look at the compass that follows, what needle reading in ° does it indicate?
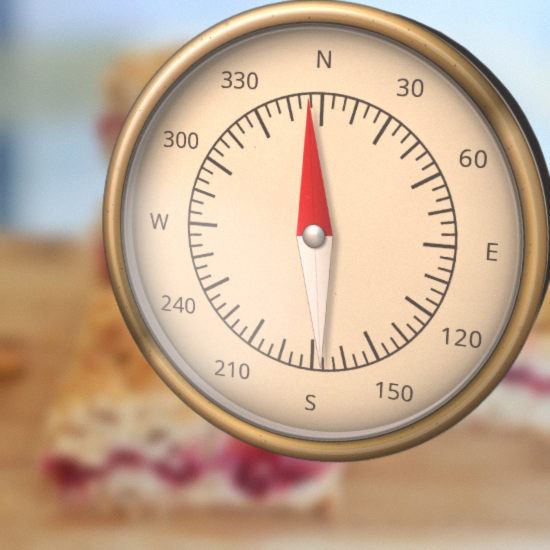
355°
